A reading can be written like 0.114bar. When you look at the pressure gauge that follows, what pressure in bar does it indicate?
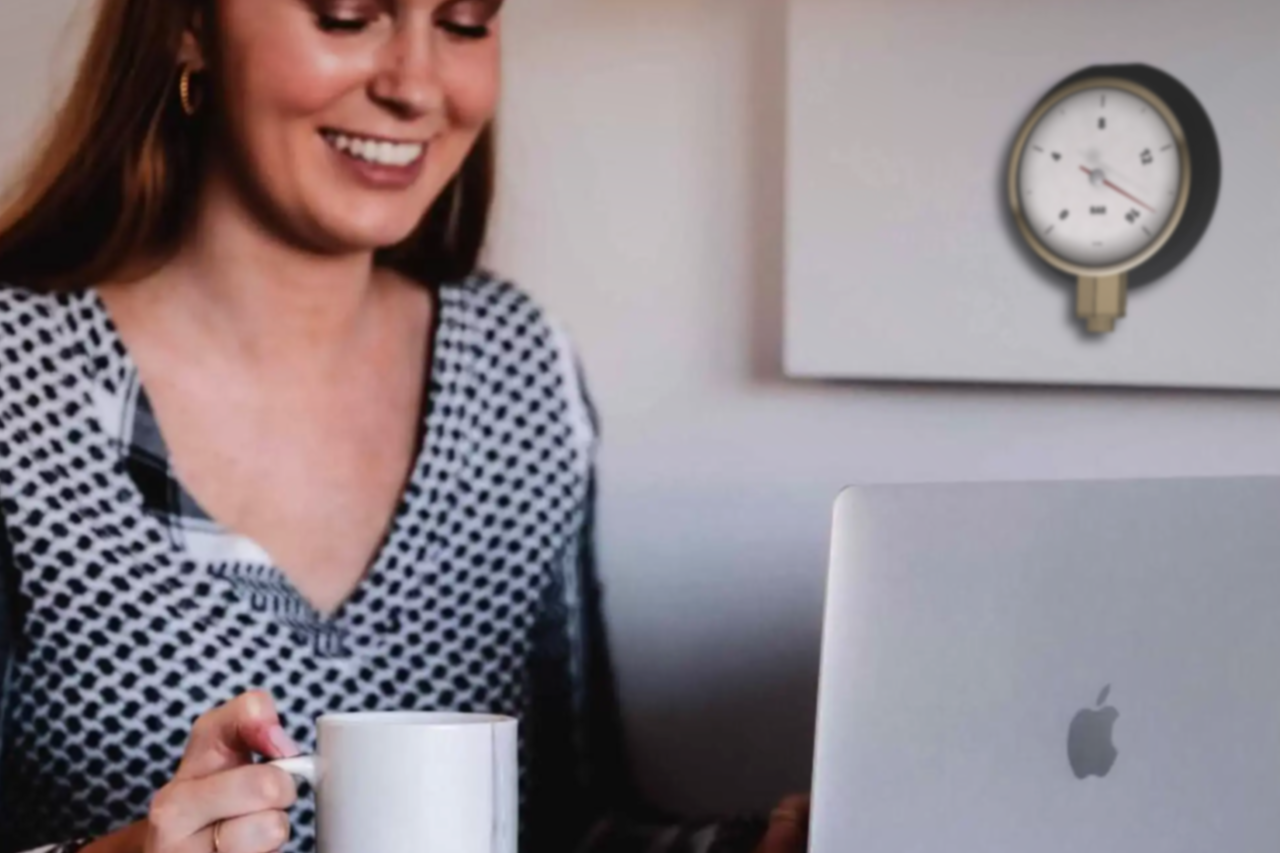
15bar
